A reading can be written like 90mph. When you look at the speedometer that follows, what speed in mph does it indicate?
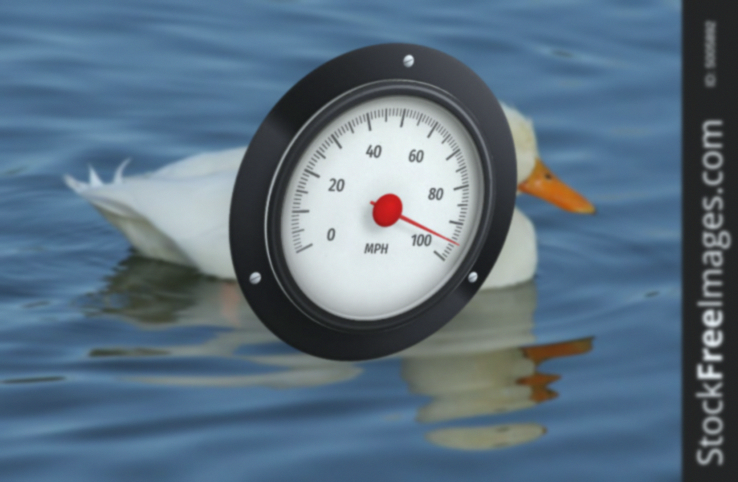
95mph
